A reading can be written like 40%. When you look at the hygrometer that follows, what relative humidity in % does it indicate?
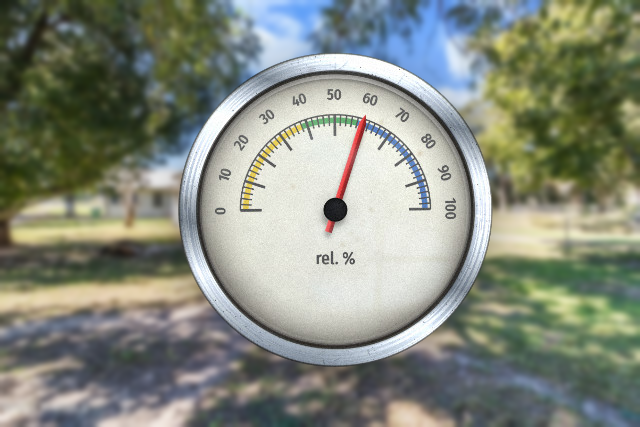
60%
